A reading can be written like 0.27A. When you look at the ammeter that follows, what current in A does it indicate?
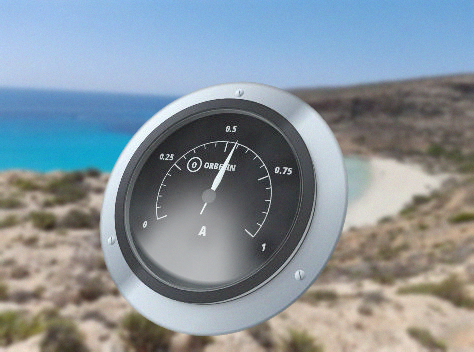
0.55A
